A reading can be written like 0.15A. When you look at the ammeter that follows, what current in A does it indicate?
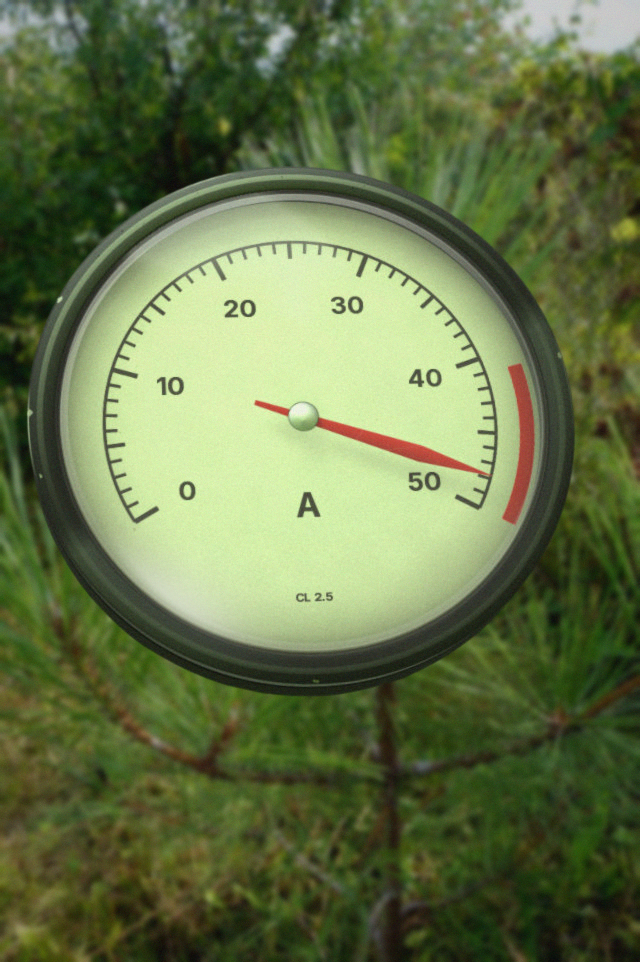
48A
